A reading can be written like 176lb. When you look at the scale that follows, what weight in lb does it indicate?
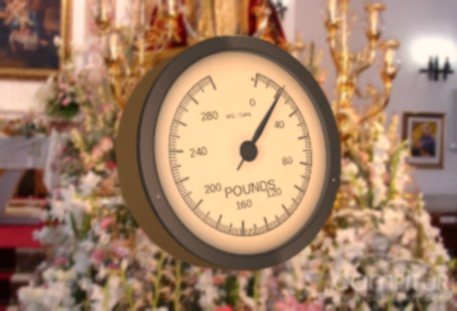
20lb
